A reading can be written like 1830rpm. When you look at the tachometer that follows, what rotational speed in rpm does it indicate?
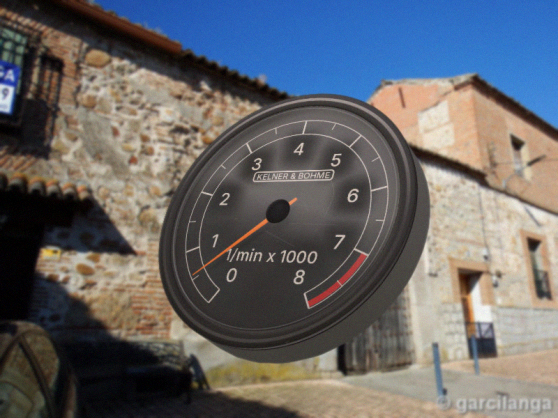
500rpm
